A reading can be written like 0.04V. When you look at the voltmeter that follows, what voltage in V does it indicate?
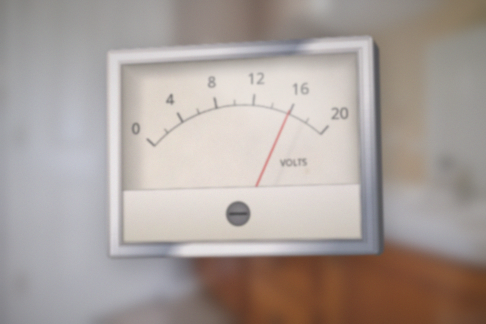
16V
